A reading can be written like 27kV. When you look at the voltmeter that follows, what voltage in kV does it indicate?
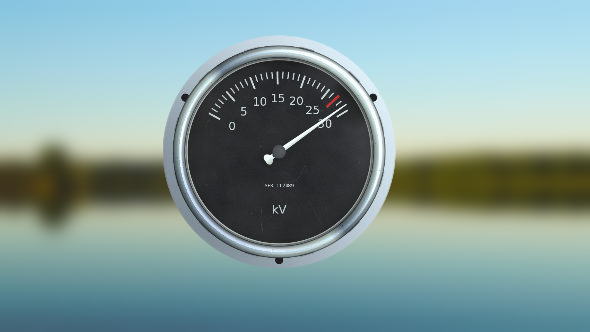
29kV
